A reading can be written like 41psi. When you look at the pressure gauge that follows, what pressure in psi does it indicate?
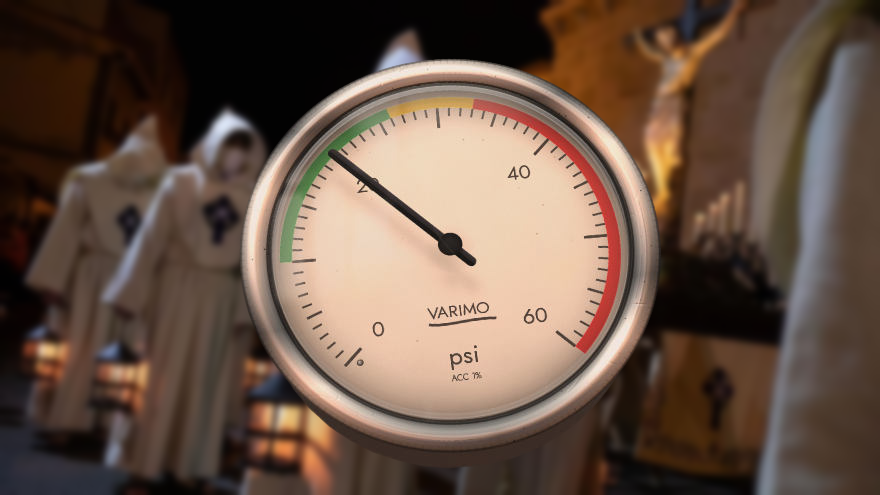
20psi
